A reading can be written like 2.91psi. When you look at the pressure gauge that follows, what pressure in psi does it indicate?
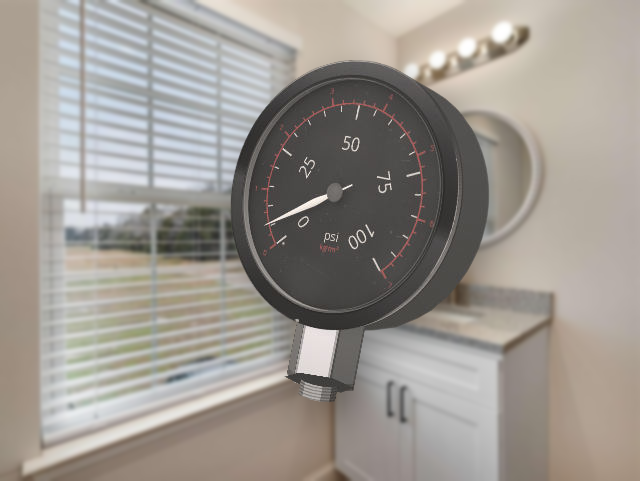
5psi
